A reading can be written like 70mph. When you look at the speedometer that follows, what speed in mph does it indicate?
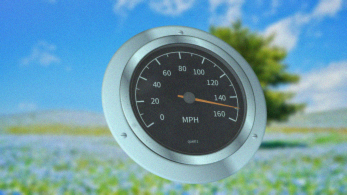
150mph
